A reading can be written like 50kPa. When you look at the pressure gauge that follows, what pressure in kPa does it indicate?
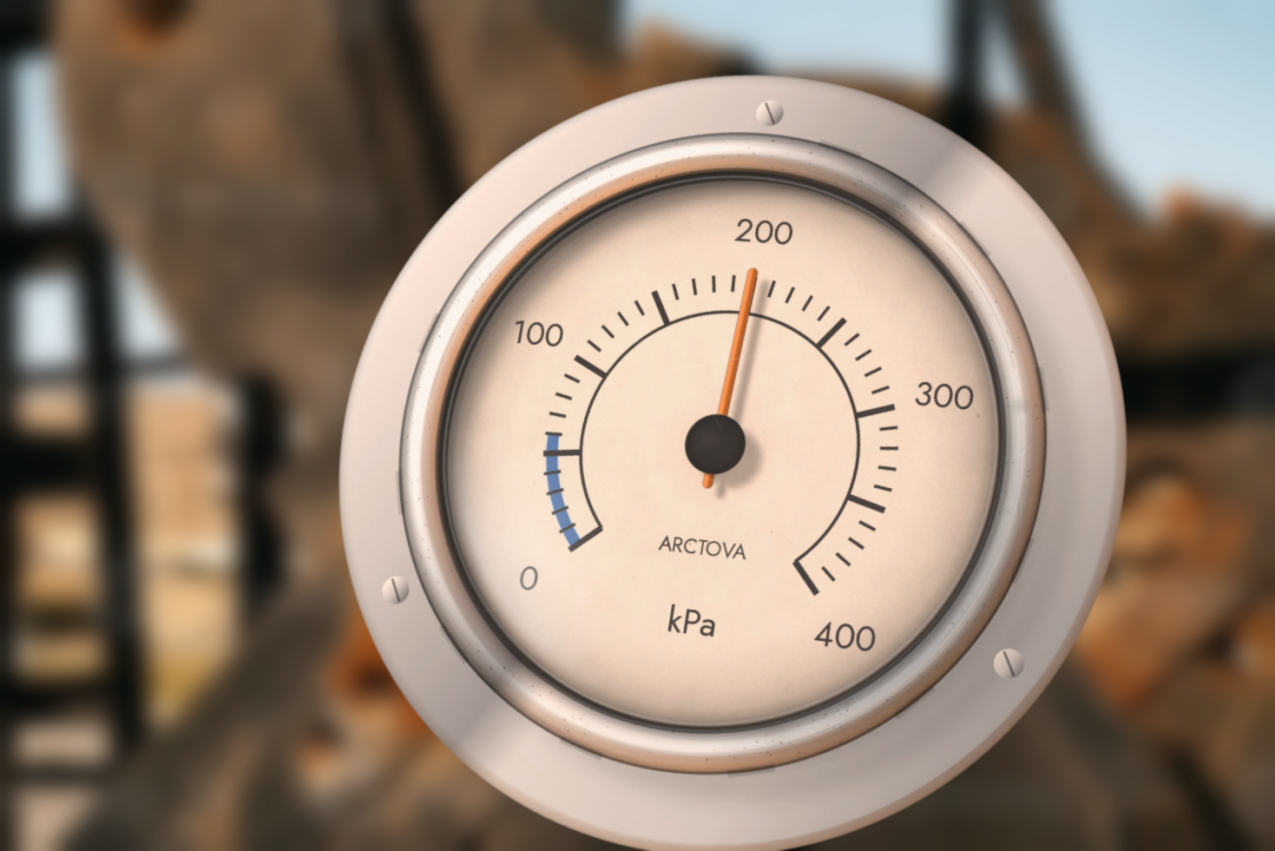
200kPa
